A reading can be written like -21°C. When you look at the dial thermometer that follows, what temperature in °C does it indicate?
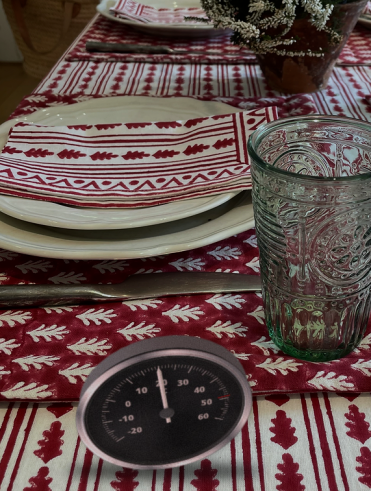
20°C
